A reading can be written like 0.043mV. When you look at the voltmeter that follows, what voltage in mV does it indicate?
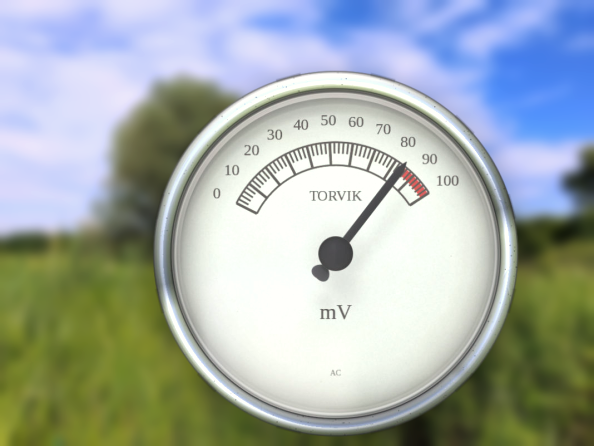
84mV
